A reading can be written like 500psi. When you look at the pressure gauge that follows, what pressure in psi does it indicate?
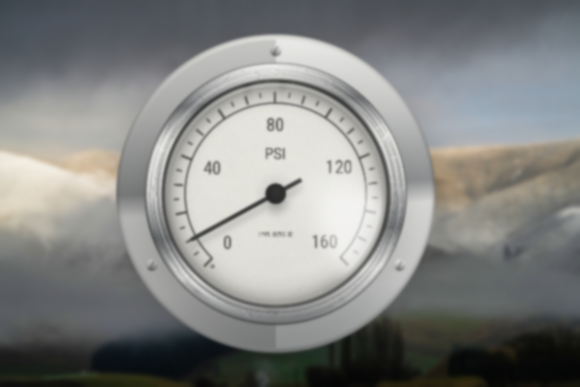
10psi
